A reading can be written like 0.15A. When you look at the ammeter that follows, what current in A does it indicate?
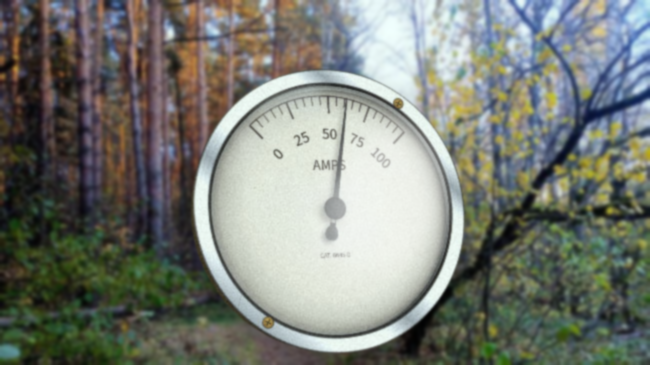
60A
